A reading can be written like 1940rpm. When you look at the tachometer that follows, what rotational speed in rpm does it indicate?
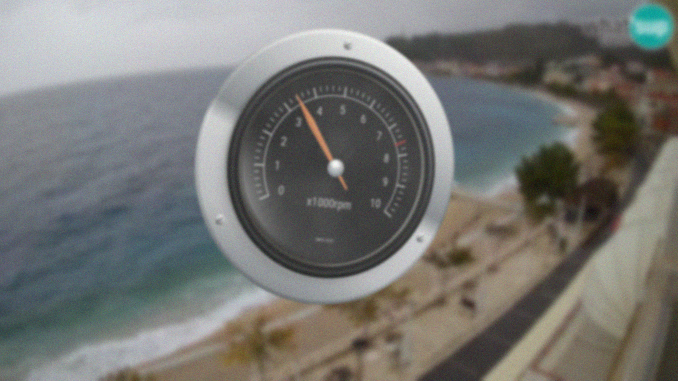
3400rpm
